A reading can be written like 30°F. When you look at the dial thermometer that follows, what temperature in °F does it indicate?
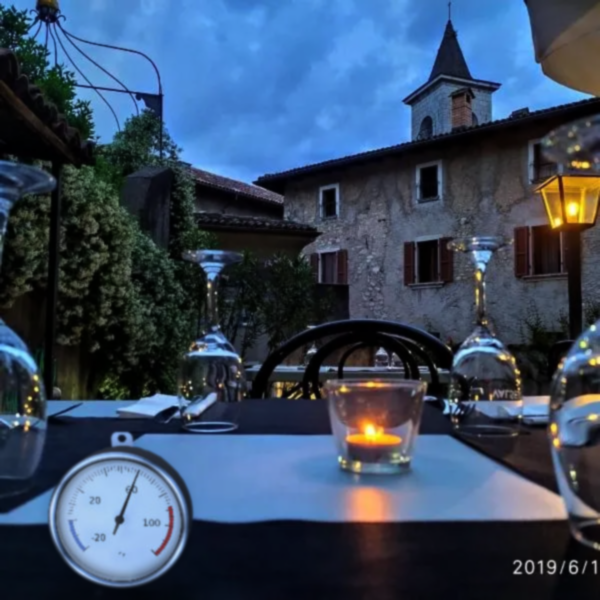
60°F
